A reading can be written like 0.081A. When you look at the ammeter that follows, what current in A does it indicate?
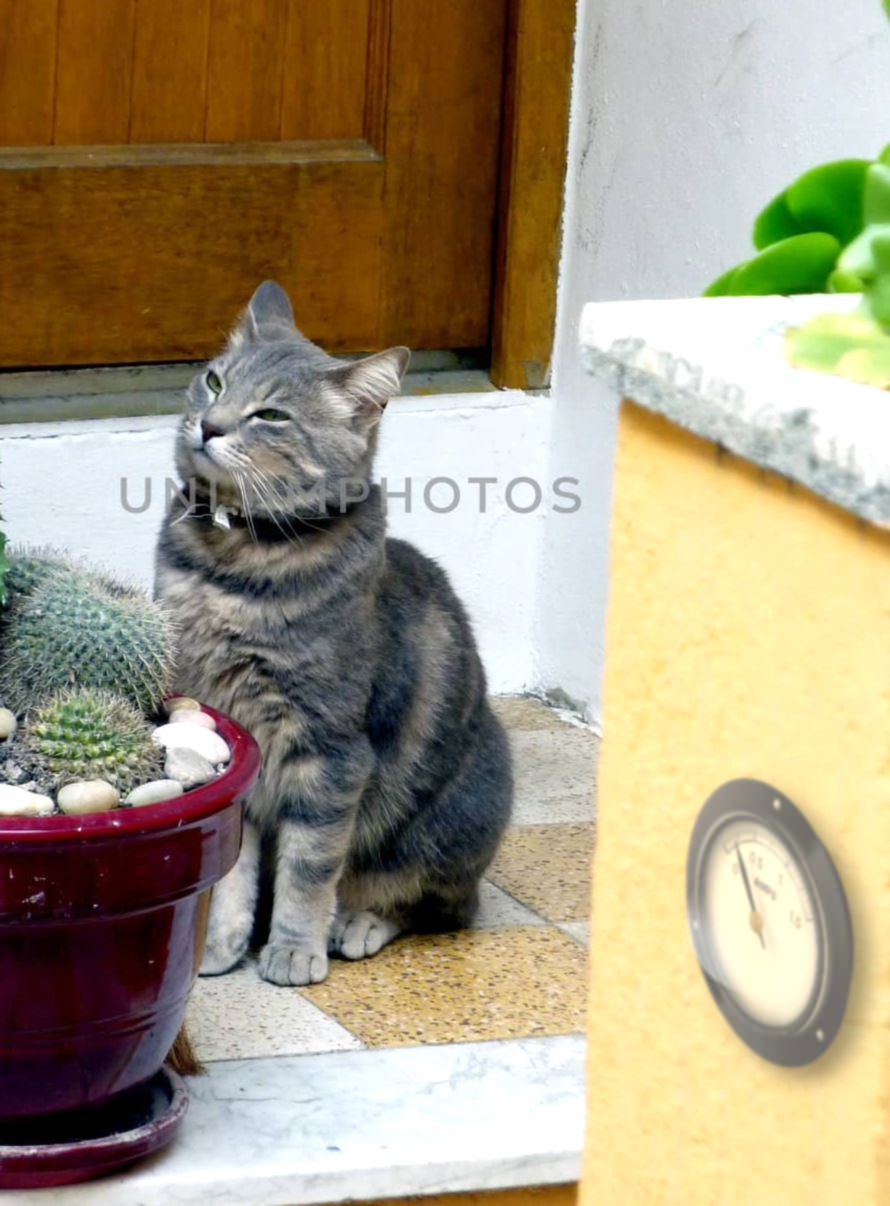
0.25A
